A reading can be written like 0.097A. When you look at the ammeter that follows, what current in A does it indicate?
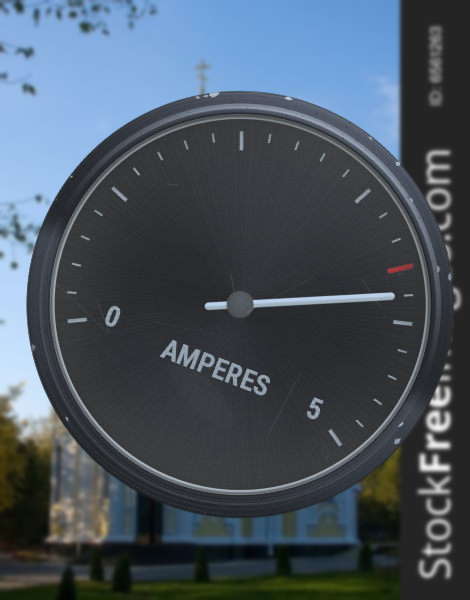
3.8A
